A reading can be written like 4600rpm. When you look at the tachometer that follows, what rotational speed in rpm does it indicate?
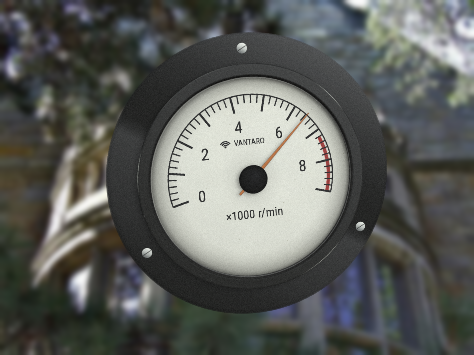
6400rpm
